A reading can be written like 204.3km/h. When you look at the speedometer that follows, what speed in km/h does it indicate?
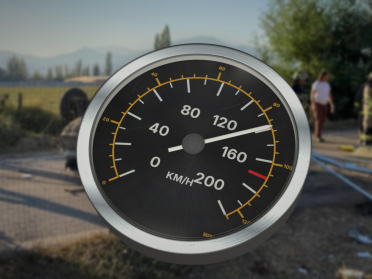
140km/h
